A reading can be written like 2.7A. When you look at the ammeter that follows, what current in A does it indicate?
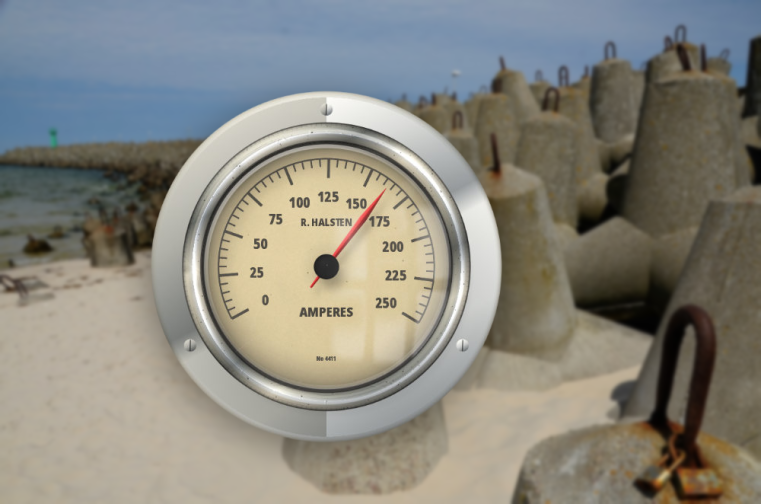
162.5A
